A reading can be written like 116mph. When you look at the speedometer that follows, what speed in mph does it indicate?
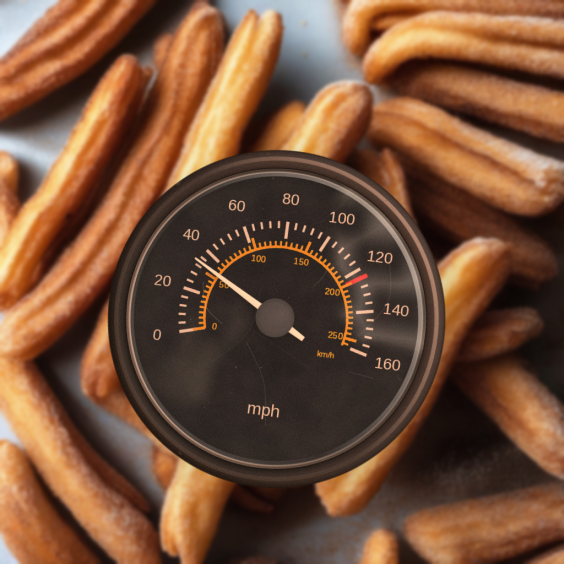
34mph
